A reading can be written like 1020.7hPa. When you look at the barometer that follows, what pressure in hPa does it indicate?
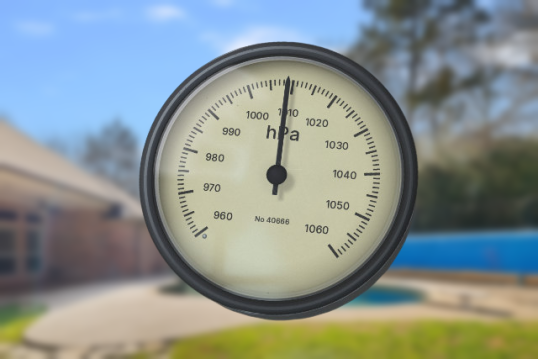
1009hPa
